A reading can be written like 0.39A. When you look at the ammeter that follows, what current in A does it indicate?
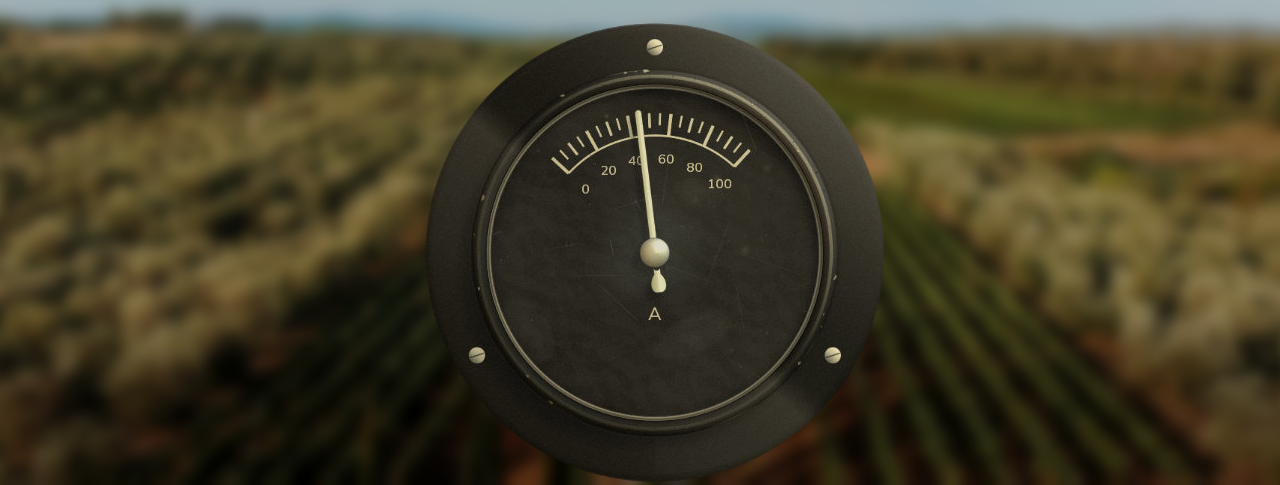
45A
